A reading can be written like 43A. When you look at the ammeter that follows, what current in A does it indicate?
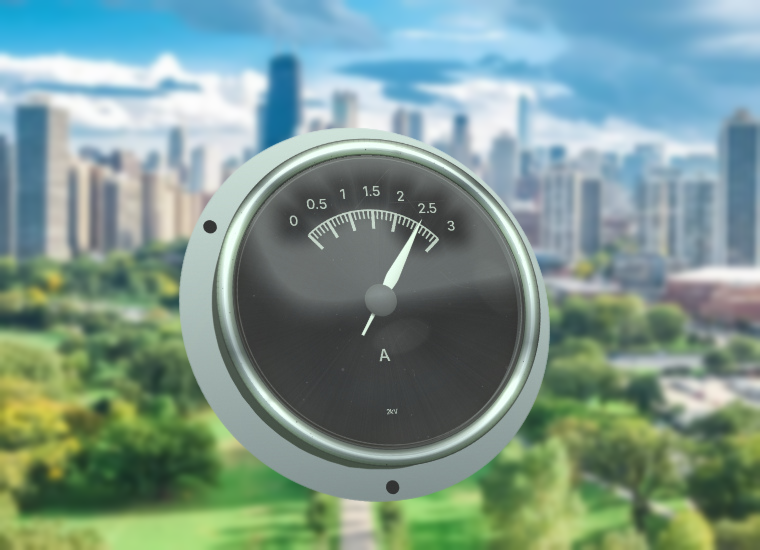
2.5A
